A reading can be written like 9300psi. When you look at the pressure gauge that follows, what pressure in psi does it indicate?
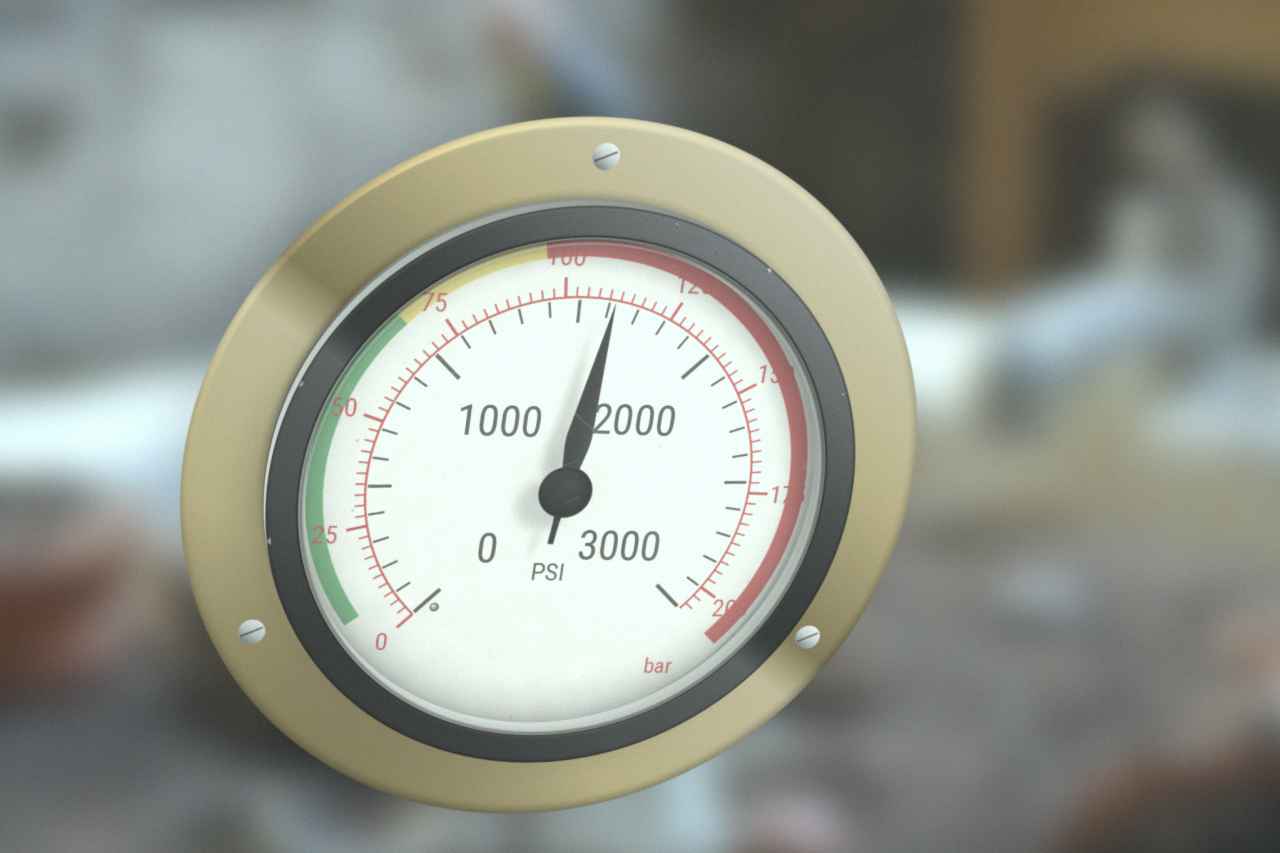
1600psi
